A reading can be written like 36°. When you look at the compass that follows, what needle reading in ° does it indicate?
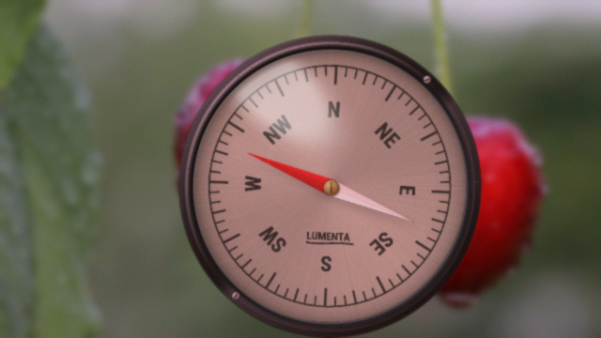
290°
